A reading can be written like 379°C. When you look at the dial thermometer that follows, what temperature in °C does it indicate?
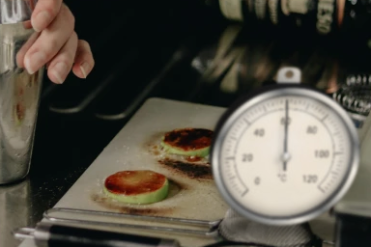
60°C
